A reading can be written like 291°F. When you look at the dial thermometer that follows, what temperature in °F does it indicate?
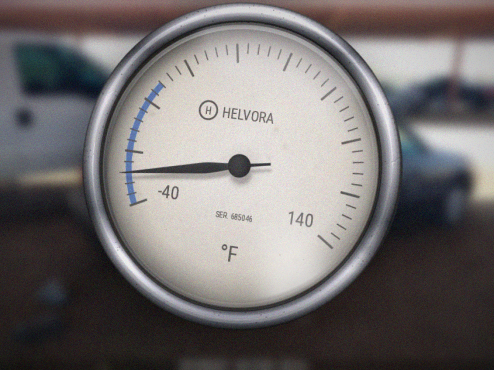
-28°F
